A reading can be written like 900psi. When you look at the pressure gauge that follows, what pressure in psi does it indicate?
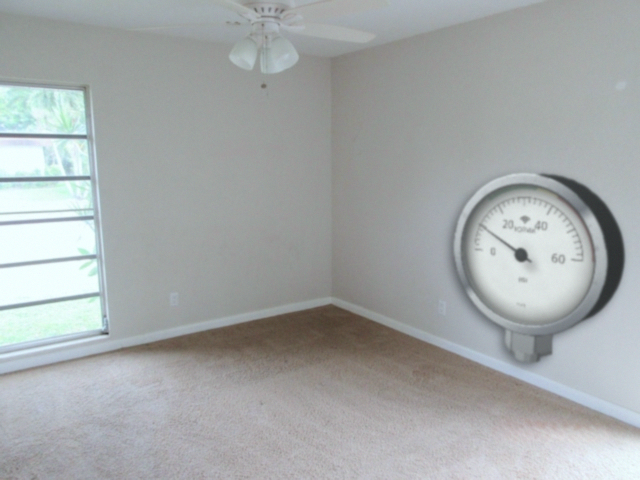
10psi
